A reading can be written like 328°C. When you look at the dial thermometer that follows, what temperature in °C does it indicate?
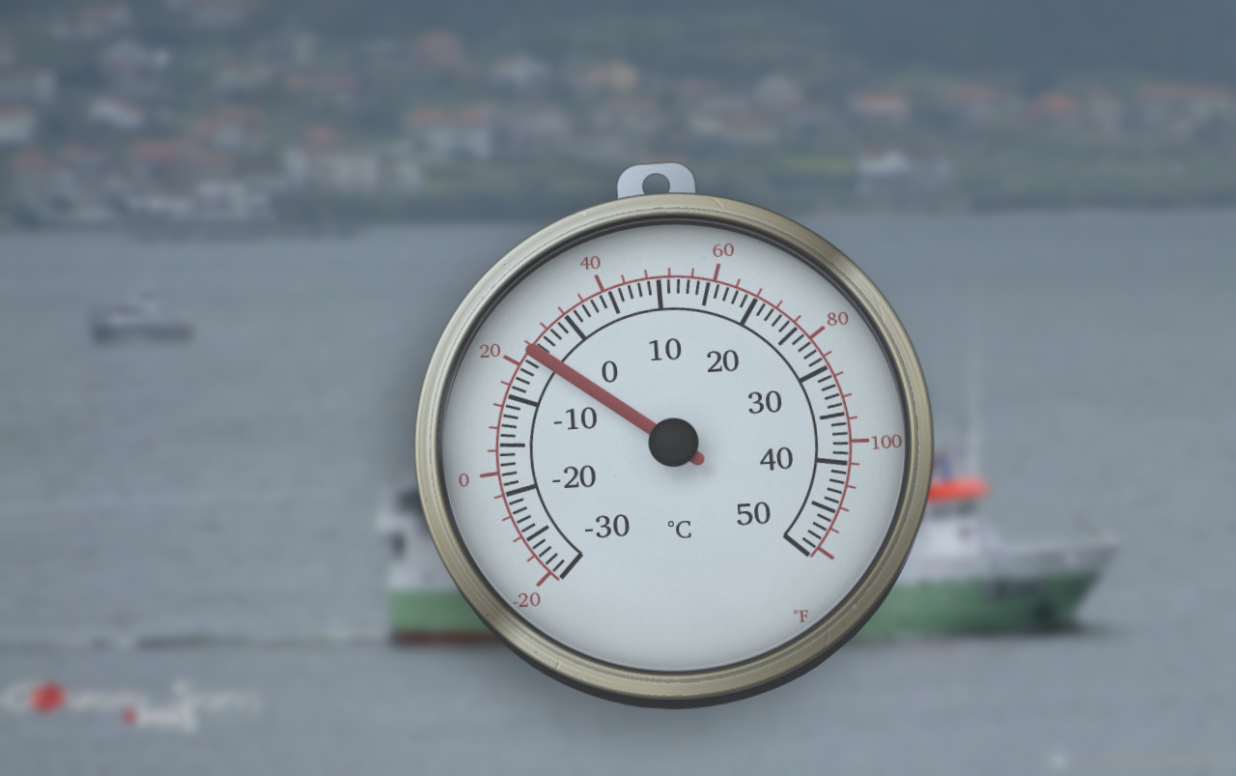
-5°C
